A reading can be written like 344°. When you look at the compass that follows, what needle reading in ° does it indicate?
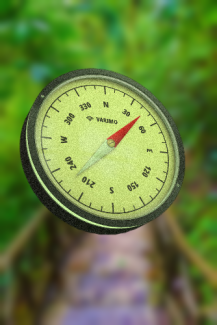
45°
